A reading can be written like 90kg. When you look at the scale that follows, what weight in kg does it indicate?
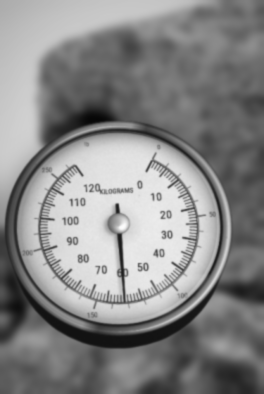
60kg
